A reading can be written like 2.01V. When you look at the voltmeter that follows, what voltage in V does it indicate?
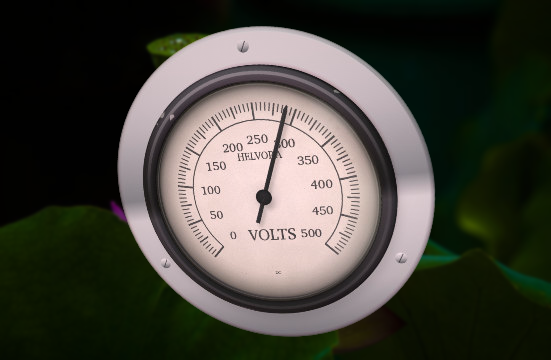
290V
